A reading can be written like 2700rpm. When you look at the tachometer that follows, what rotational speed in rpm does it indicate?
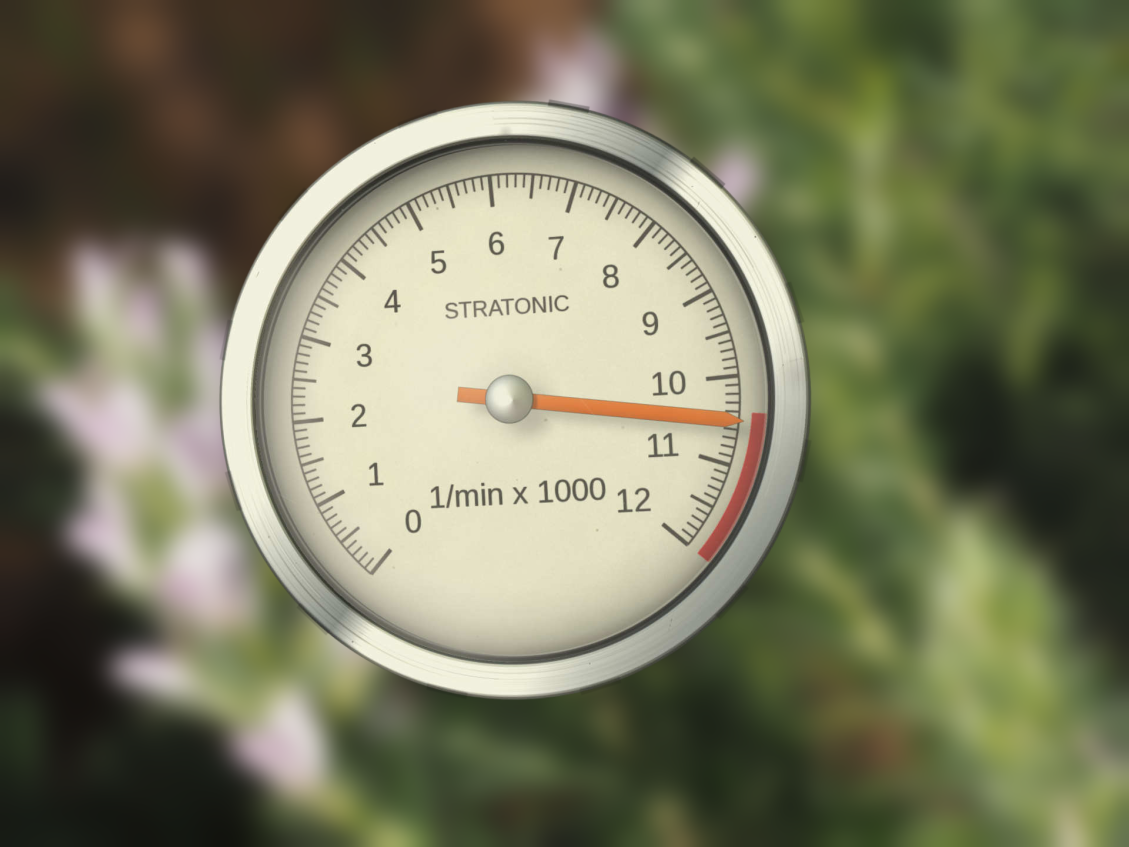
10500rpm
